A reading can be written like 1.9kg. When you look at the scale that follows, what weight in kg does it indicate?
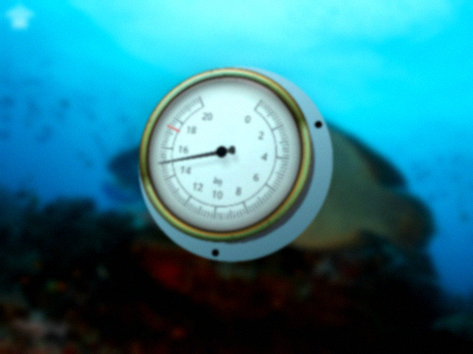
15kg
